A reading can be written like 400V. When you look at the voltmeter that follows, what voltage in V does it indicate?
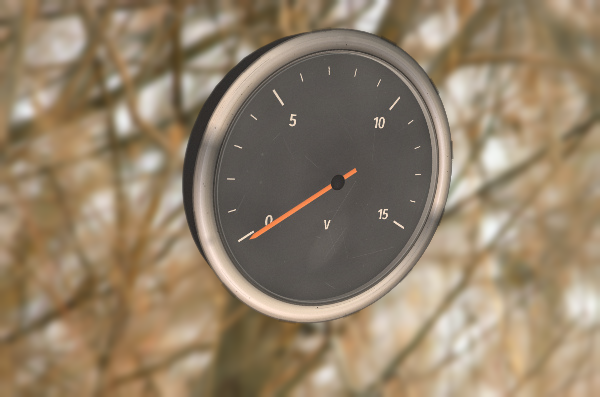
0V
